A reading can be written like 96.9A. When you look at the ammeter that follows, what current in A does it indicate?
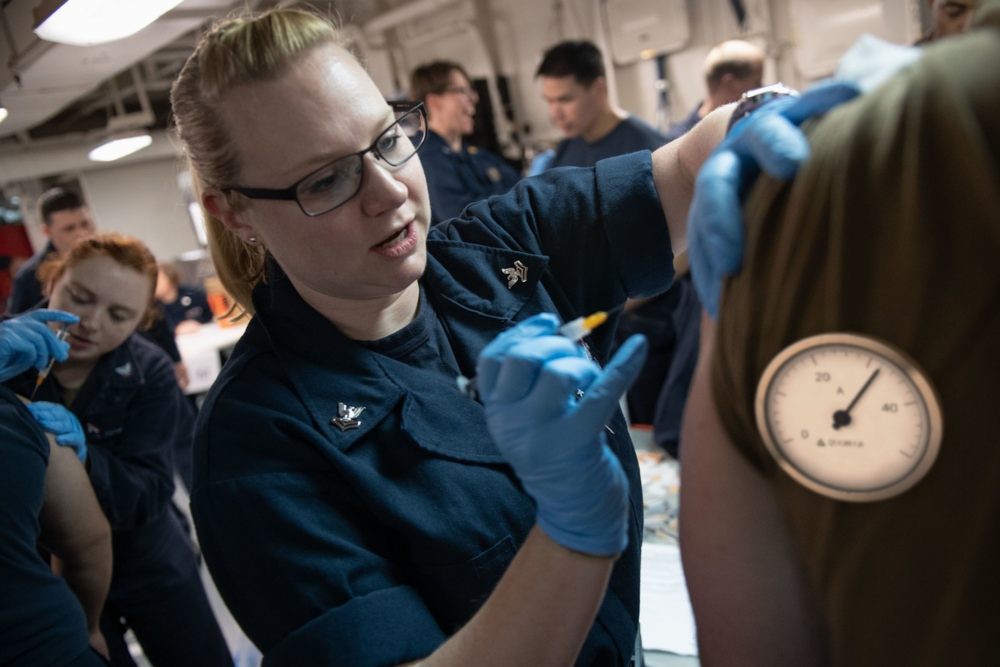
32A
